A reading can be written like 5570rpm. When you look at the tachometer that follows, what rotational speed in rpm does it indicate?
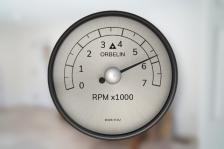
5750rpm
